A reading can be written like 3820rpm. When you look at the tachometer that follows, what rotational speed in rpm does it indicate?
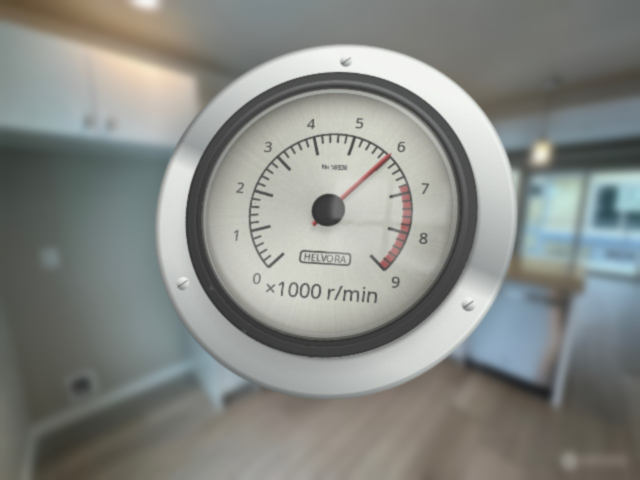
6000rpm
